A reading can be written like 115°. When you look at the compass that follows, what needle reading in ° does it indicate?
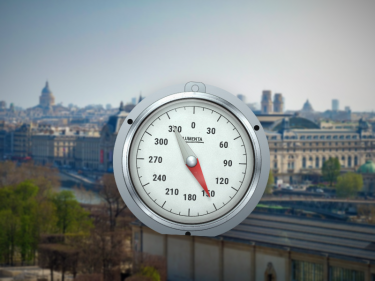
150°
